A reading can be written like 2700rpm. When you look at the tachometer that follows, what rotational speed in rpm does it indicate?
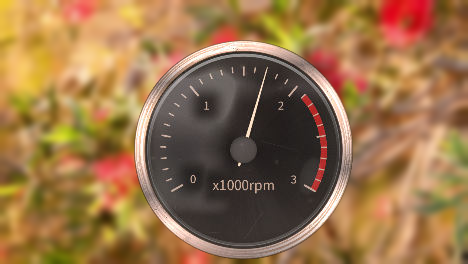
1700rpm
